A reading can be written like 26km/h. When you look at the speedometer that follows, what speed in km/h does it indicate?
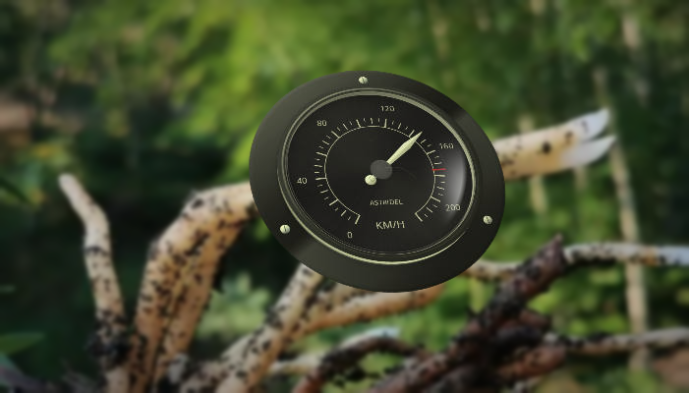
145km/h
